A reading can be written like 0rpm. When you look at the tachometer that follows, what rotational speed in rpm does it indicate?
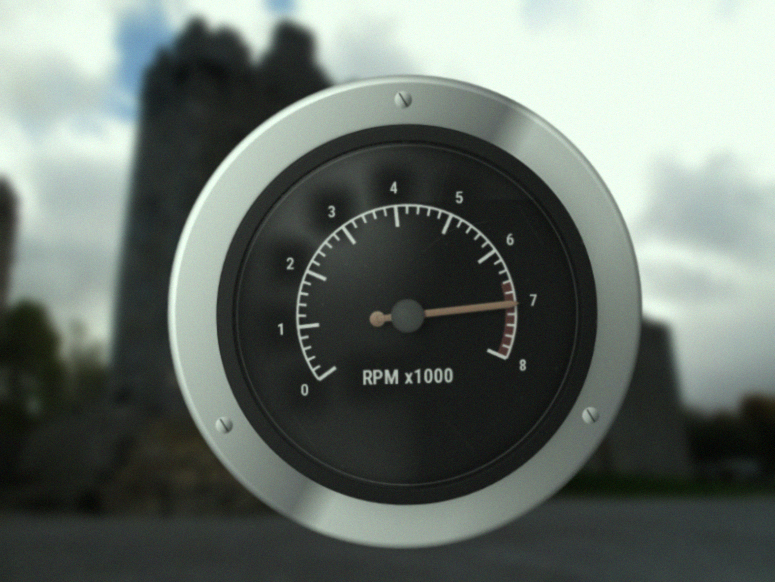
7000rpm
